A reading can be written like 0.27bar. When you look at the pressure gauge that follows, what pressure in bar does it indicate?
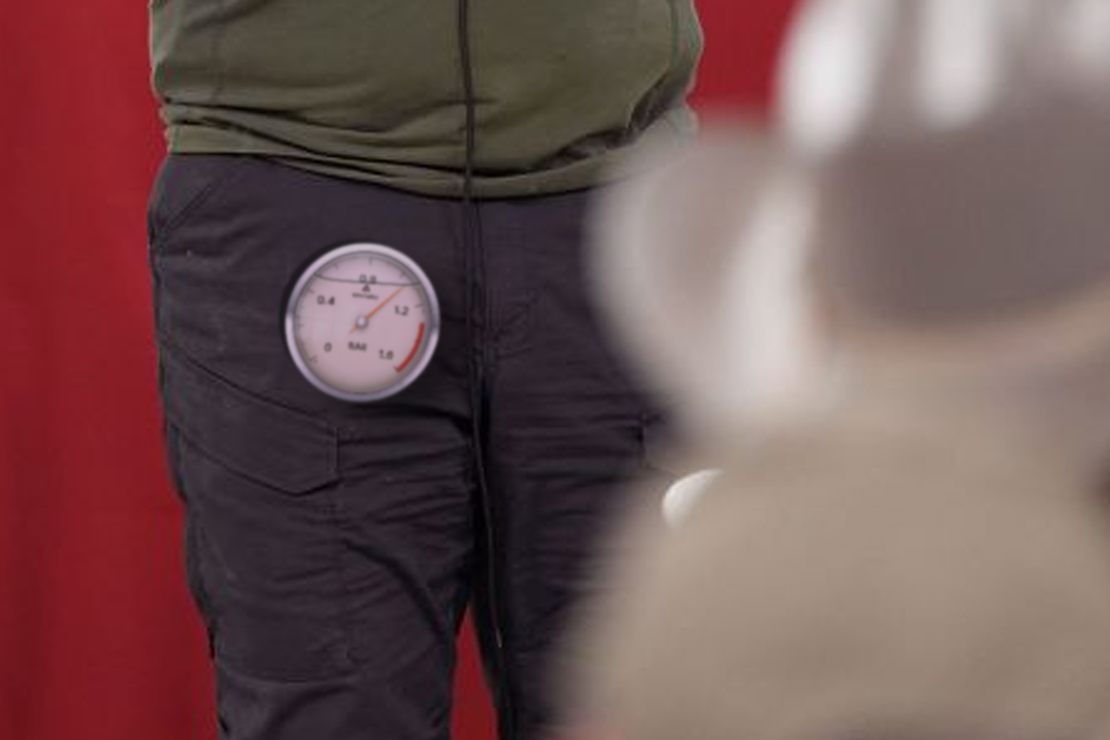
1.05bar
